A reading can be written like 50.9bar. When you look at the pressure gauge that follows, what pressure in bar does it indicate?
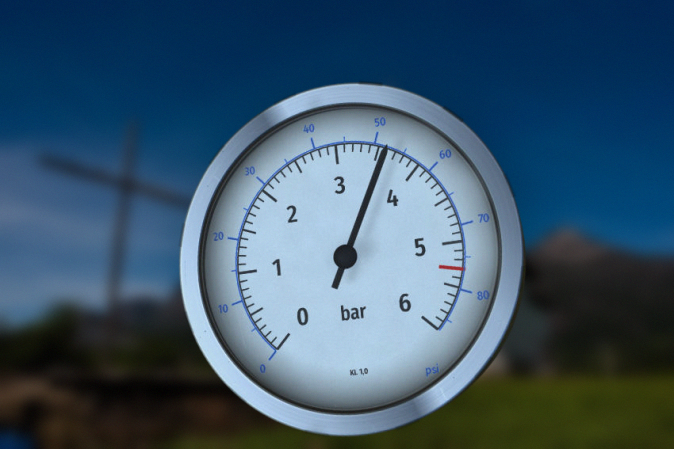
3.6bar
